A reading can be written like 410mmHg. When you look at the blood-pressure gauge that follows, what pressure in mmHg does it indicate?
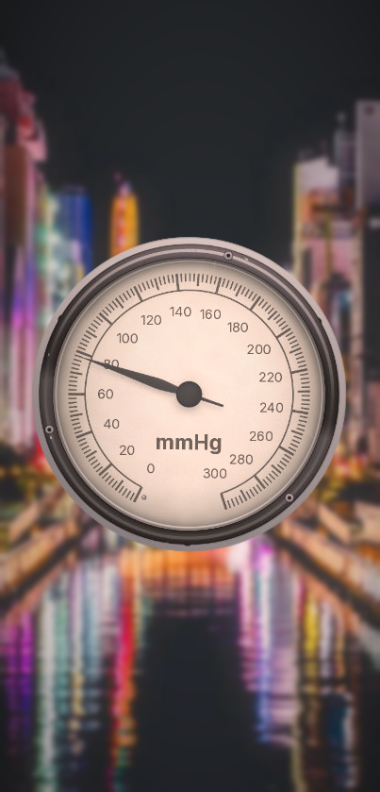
78mmHg
